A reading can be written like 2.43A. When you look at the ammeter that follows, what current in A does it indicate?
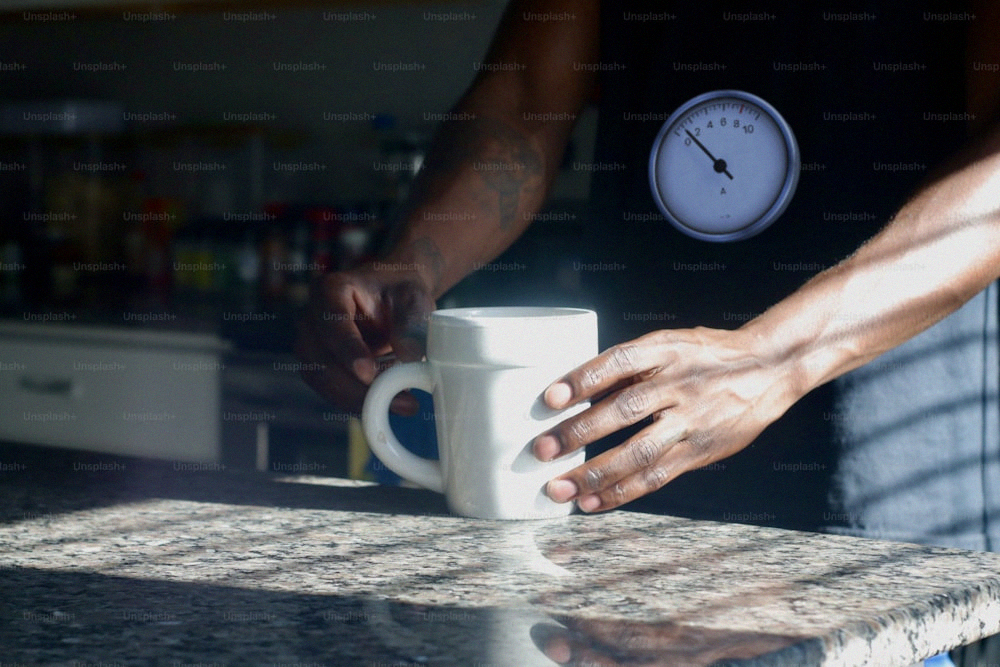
1A
